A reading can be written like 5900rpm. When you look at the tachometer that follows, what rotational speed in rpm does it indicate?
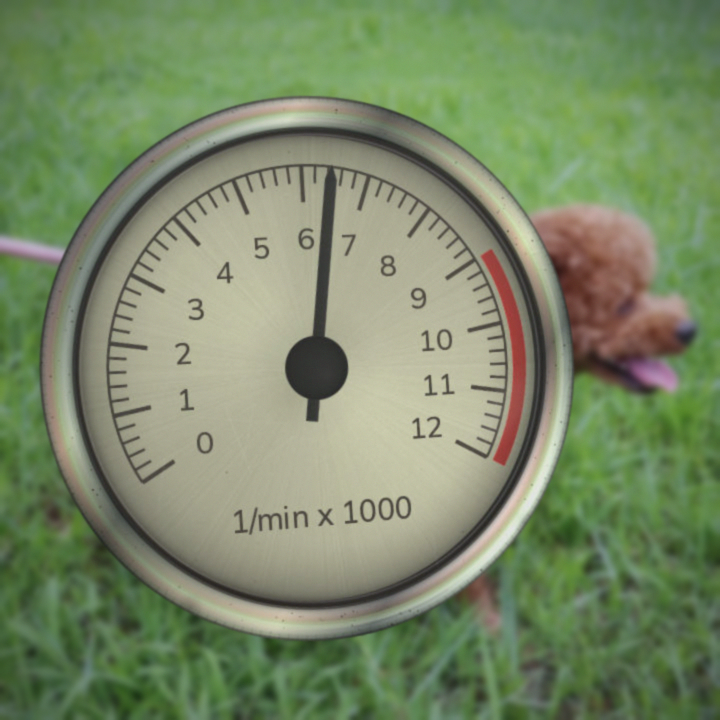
6400rpm
